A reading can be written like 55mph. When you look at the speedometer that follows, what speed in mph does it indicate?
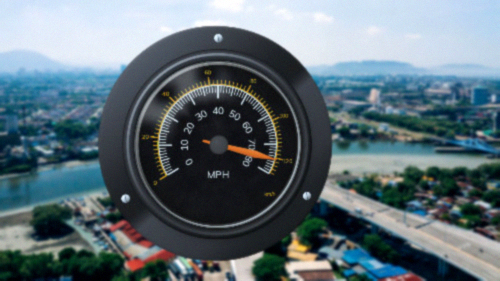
75mph
